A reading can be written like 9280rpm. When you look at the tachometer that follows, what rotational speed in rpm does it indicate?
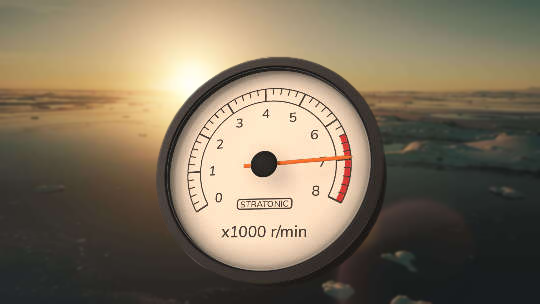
7000rpm
